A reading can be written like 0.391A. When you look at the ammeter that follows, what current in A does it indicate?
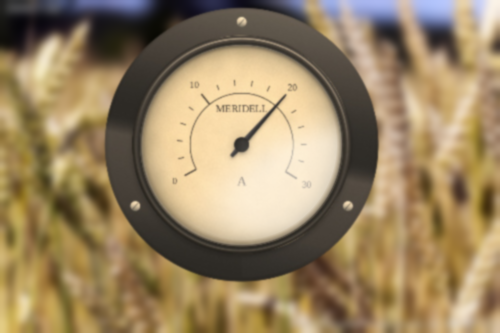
20A
